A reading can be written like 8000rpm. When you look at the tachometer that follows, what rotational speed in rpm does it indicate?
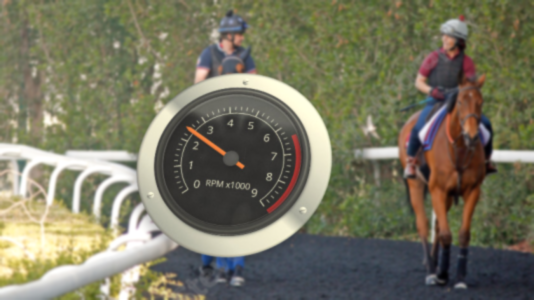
2400rpm
